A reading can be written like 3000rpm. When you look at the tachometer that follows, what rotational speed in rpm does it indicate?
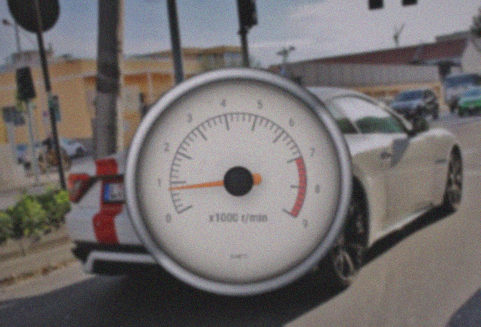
800rpm
